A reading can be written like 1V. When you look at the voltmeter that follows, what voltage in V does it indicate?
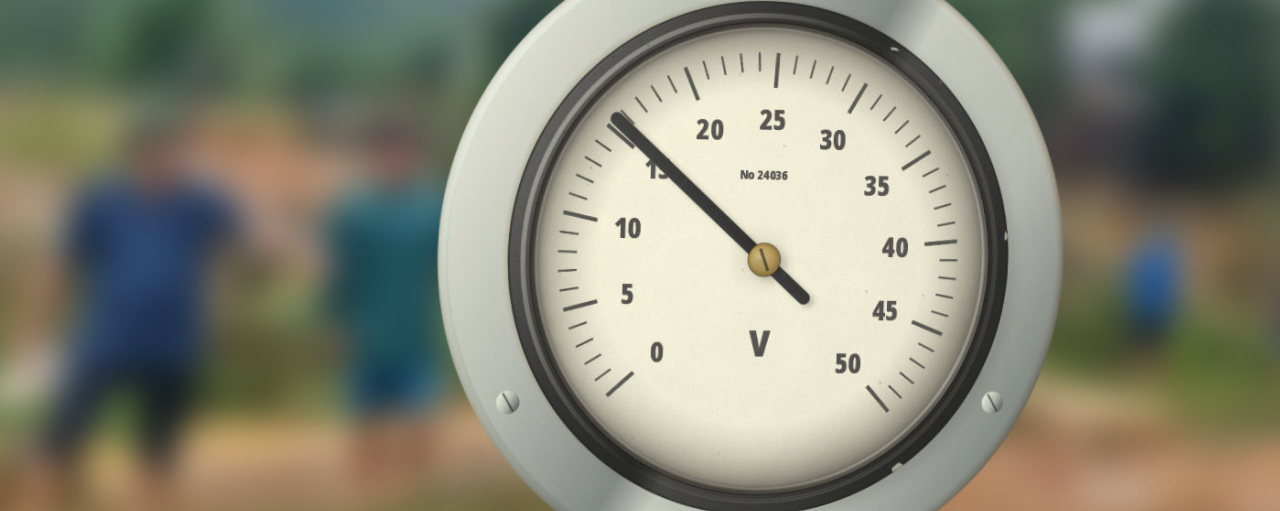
15.5V
